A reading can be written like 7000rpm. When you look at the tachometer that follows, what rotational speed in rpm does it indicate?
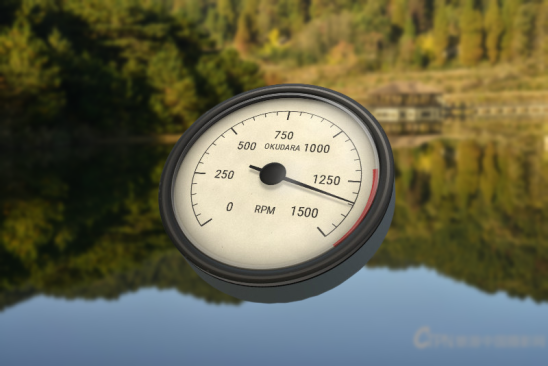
1350rpm
